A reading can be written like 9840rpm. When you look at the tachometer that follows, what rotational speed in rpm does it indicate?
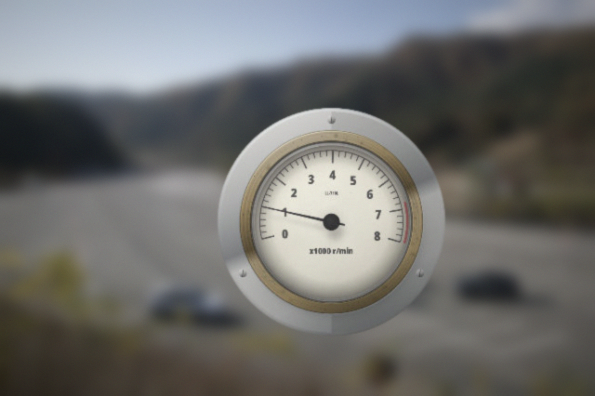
1000rpm
